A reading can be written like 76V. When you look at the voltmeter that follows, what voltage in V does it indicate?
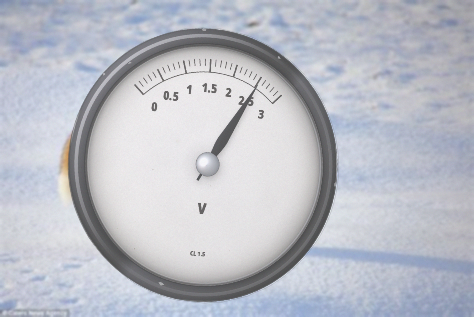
2.5V
